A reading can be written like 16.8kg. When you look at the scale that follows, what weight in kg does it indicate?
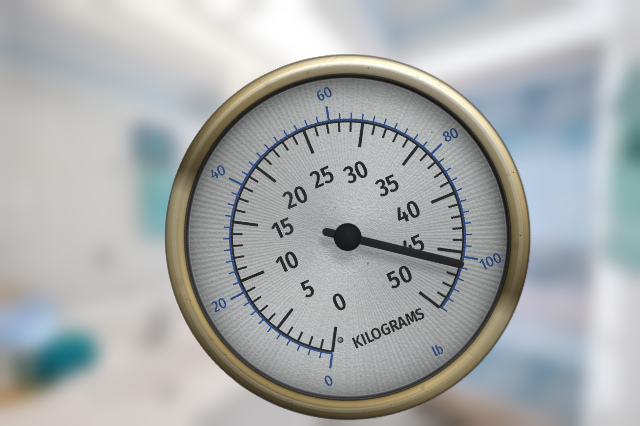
46kg
